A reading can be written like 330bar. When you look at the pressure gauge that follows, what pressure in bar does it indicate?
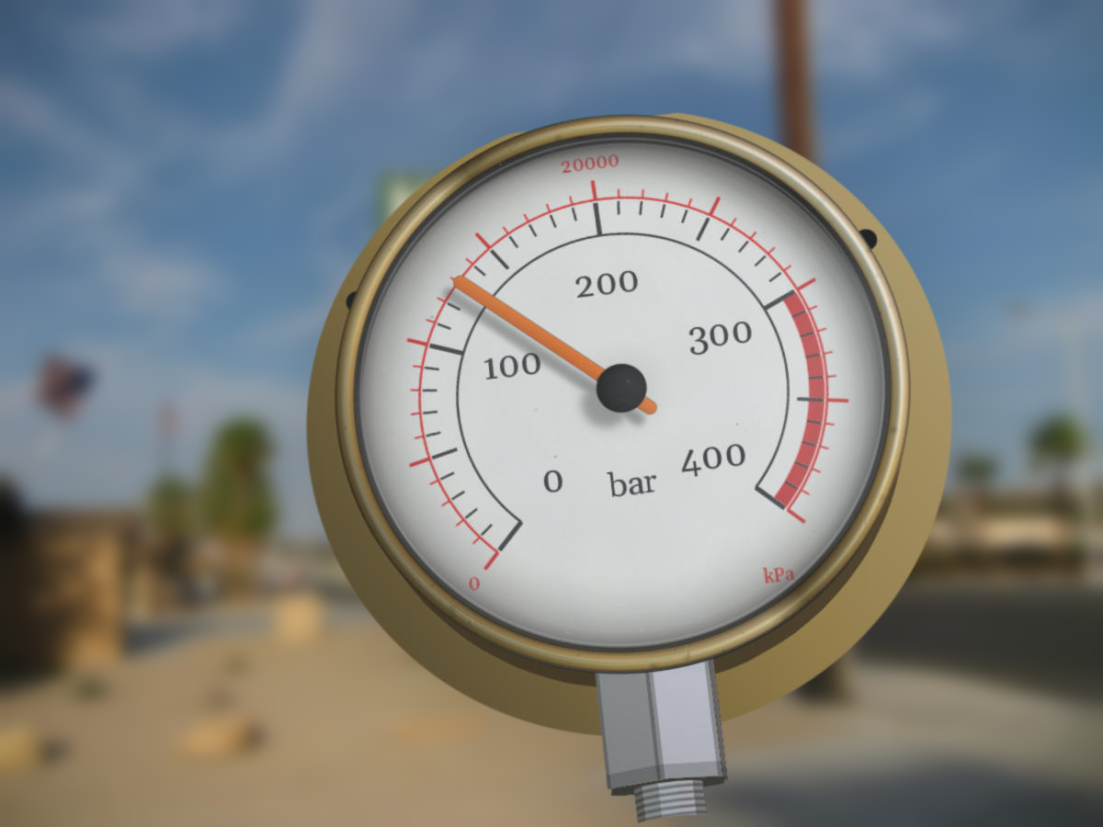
130bar
